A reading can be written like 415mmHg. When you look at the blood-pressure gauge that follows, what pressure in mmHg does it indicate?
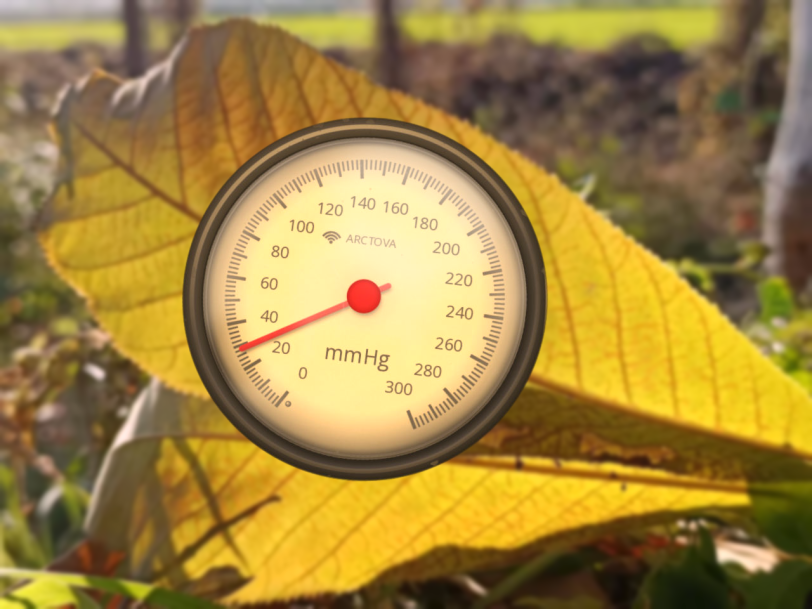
28mmHg
